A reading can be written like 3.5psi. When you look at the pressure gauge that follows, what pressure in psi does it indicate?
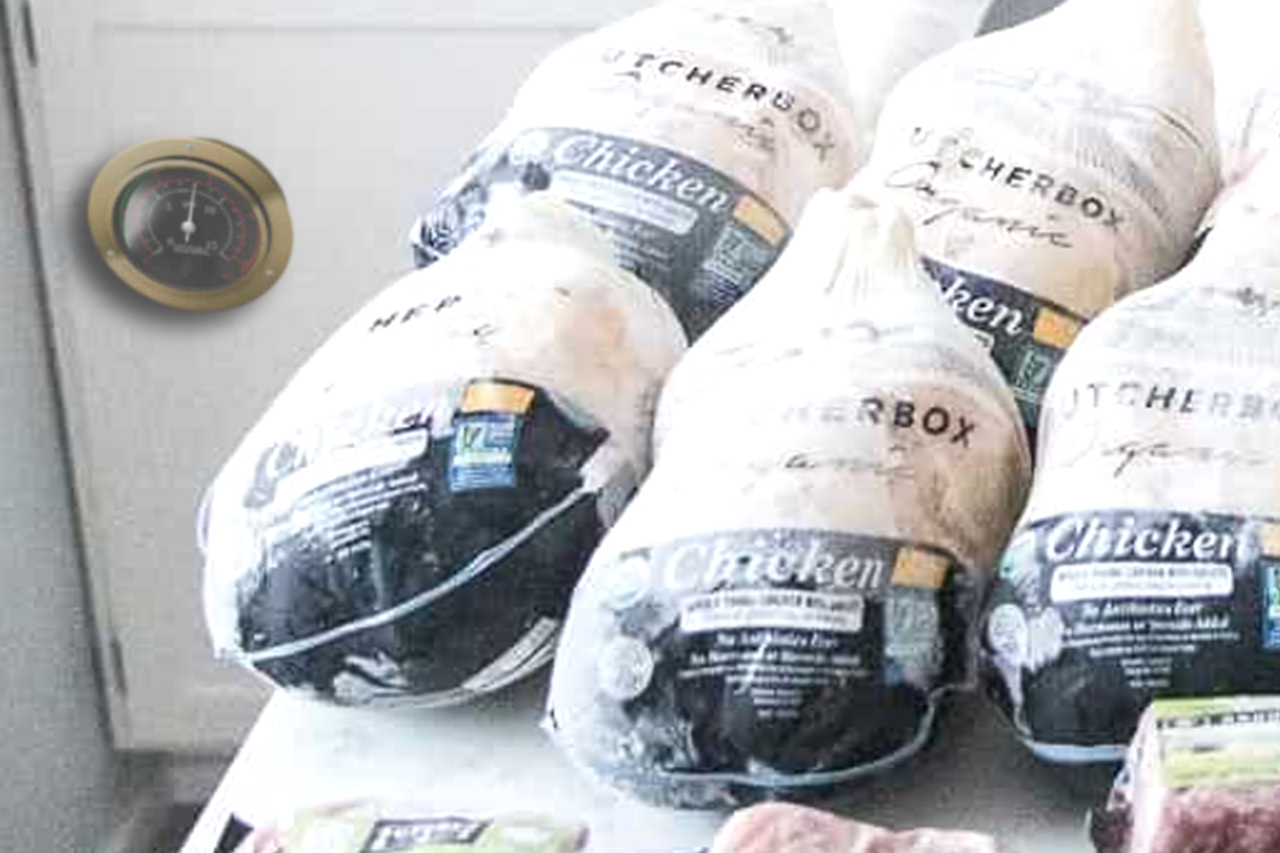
8psi
